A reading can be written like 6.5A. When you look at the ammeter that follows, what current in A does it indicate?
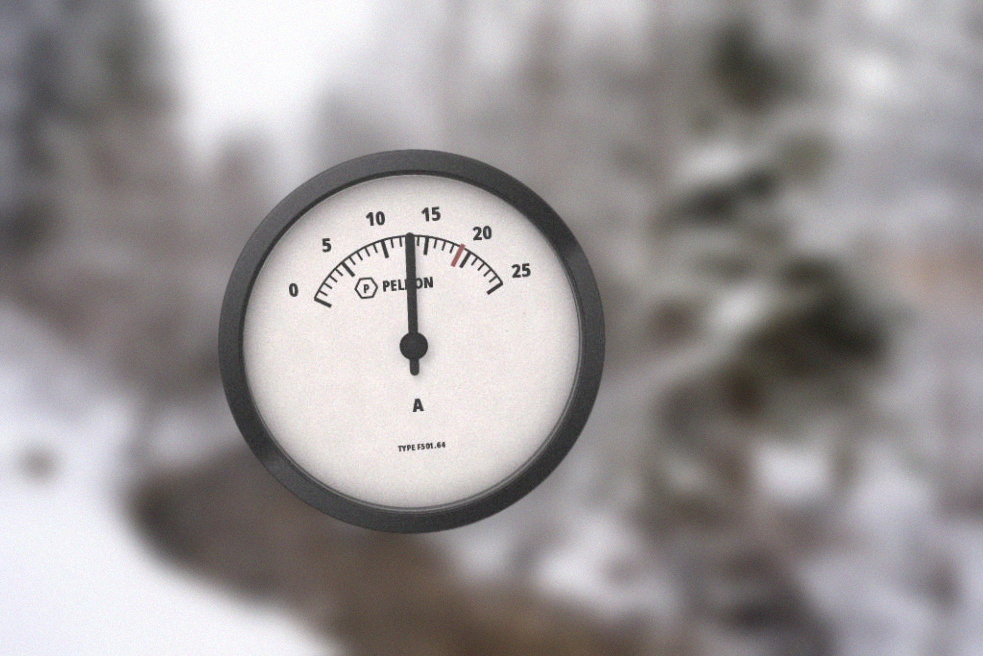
13A
